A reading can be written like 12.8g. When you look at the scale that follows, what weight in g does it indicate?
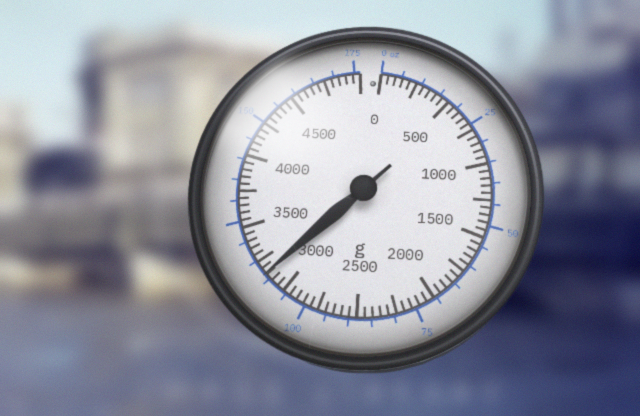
3150g
